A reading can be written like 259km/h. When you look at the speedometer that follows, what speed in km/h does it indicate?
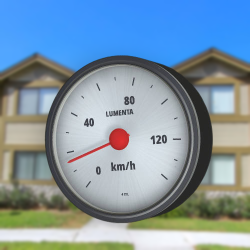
15km/h
